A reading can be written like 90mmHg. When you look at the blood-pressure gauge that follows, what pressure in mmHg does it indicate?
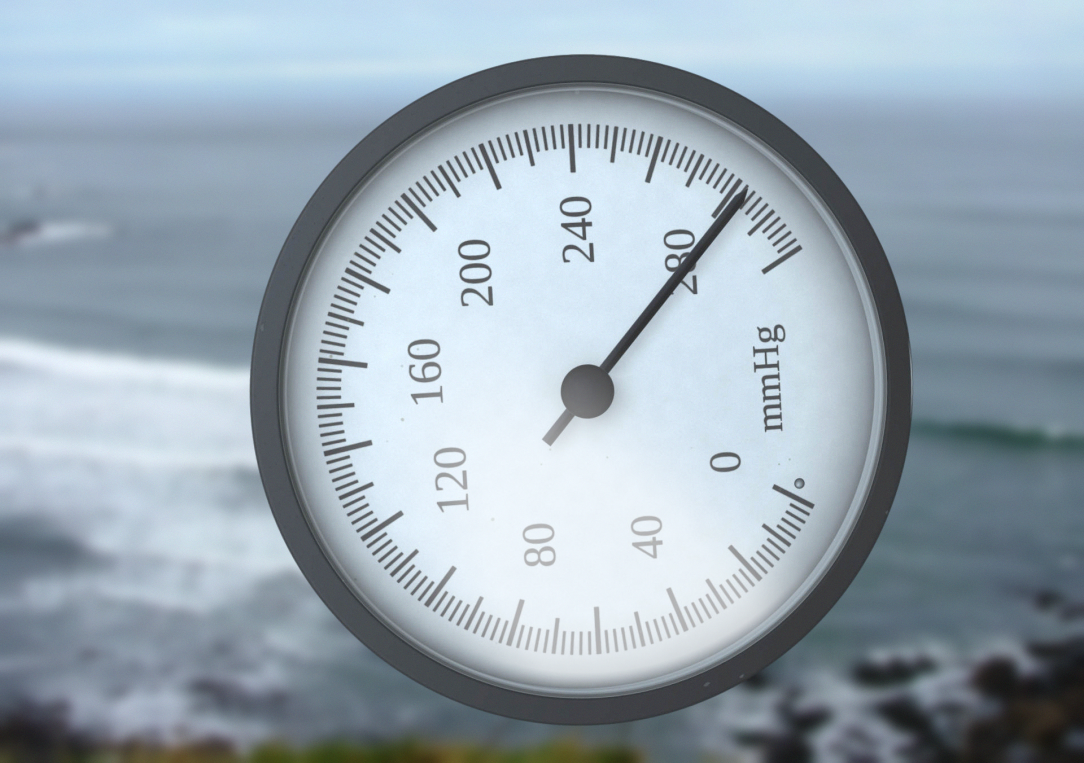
282mmHg
